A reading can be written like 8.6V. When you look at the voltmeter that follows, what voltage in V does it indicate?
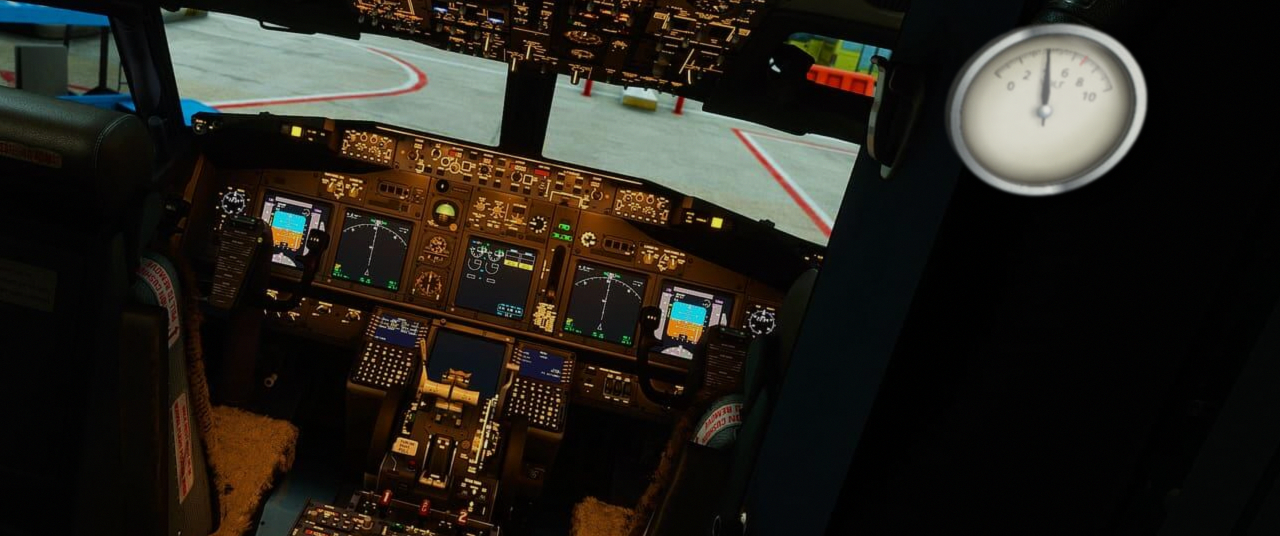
4V
